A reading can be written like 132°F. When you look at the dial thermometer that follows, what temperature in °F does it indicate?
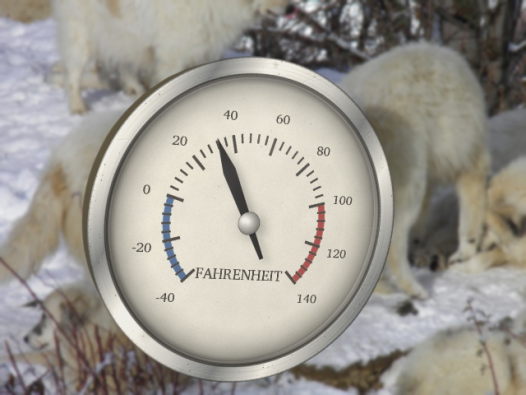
32°F
